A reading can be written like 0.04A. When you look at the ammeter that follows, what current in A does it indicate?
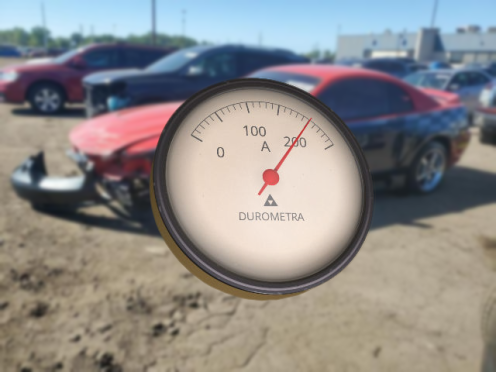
200A
